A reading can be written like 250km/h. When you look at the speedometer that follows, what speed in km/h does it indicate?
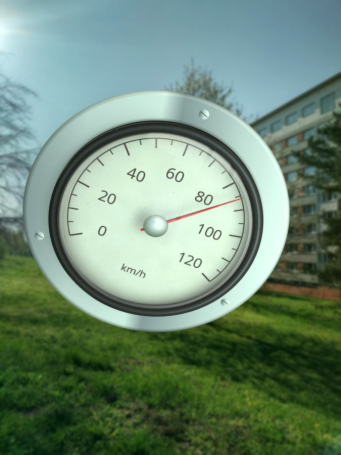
85km/h
